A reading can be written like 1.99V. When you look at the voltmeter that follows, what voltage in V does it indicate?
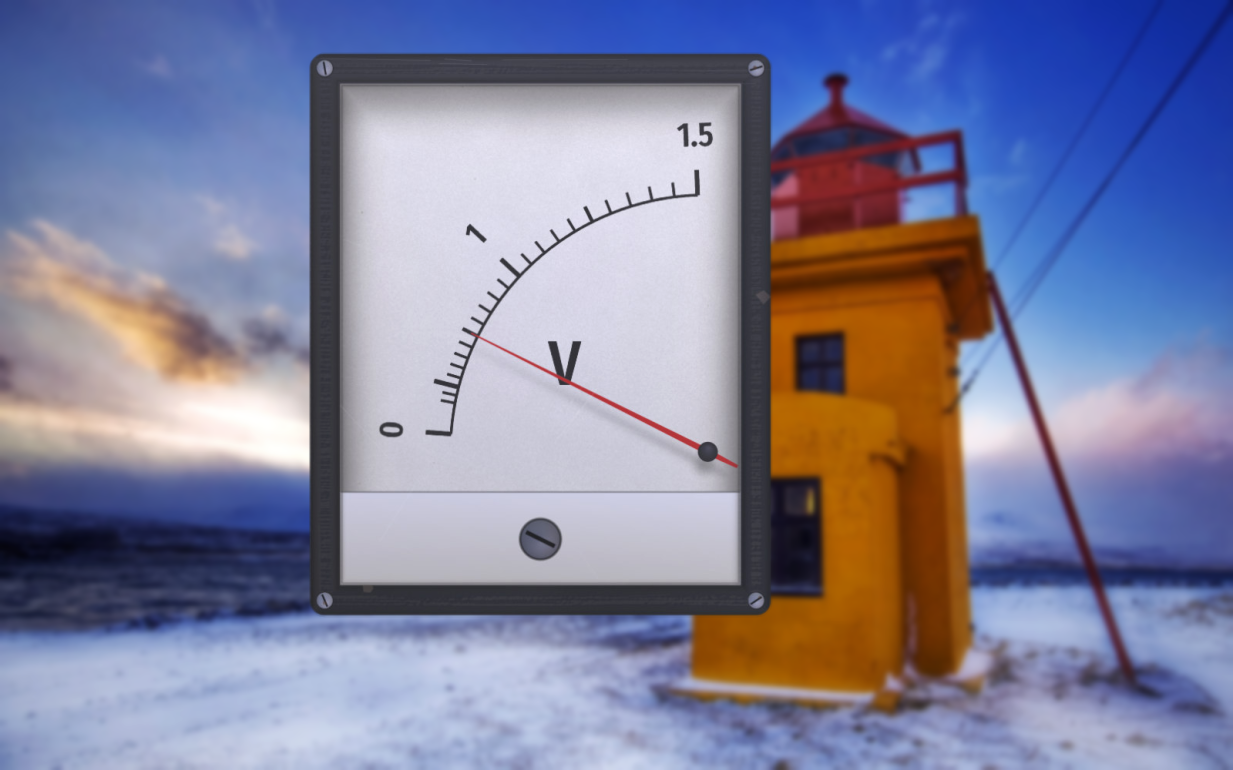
0.75V
